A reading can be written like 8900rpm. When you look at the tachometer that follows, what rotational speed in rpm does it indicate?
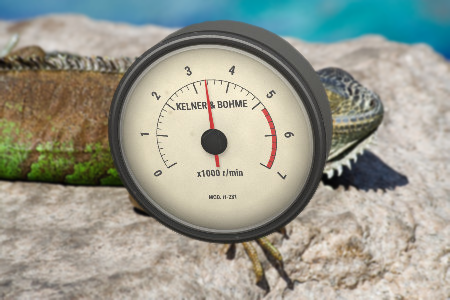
3400rpm
